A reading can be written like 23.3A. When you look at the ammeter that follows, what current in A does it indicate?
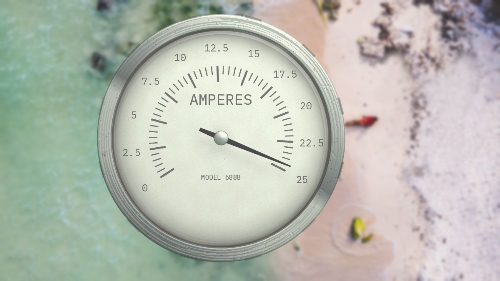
24.5A
